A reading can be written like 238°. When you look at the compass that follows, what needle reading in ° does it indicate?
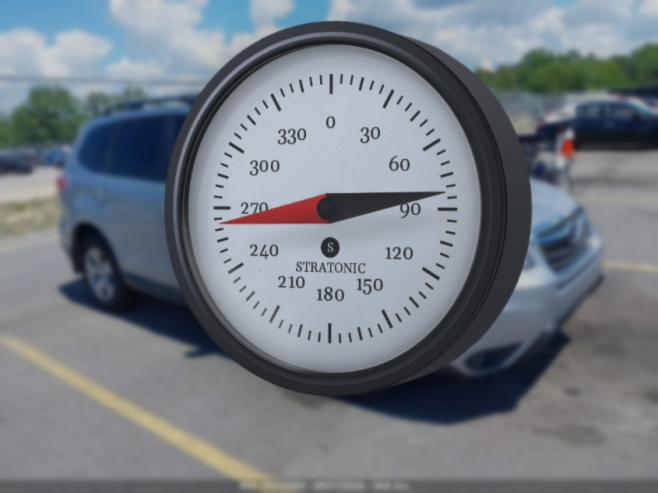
262.5°
